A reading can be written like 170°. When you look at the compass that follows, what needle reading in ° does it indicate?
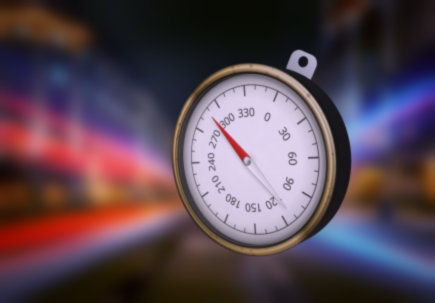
290°
